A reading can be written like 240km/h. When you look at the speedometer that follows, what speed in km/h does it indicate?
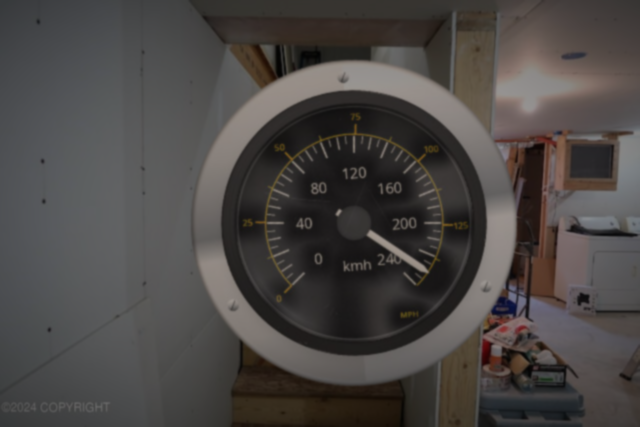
230km/h
